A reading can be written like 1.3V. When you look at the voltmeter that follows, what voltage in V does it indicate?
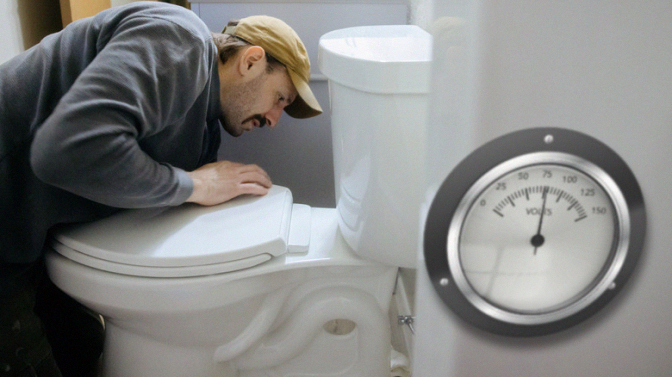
75V
